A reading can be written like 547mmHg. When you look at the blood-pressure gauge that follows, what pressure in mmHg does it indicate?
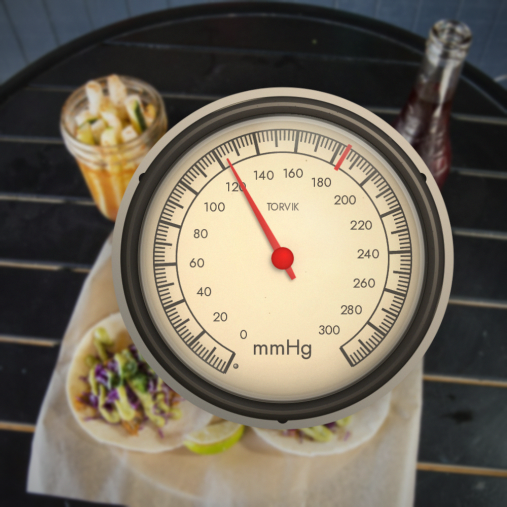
124mmHg
